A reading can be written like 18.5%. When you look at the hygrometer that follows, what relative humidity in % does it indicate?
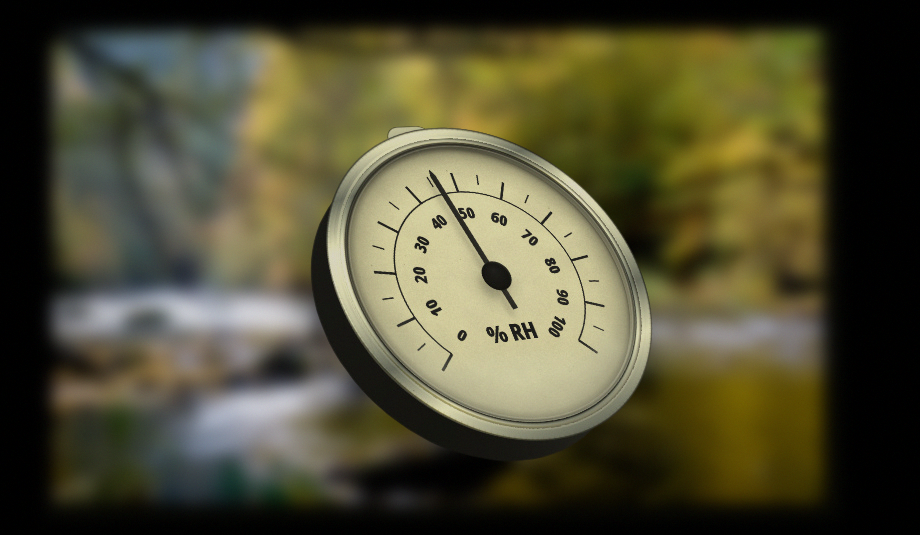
45%
